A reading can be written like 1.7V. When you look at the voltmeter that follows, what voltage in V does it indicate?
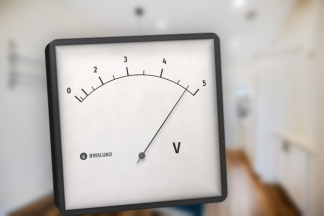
4.75V
